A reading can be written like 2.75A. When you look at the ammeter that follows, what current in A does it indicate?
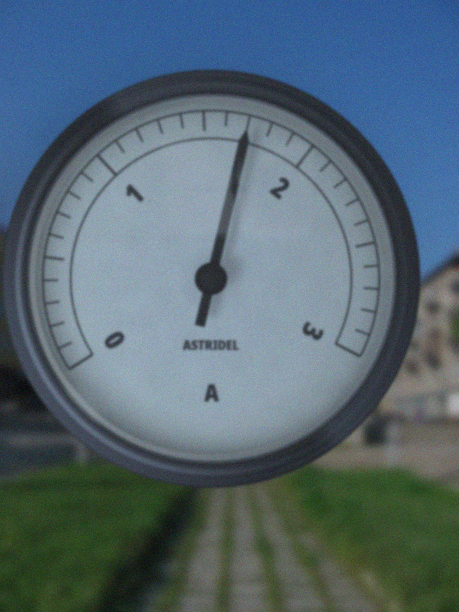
1.7A
